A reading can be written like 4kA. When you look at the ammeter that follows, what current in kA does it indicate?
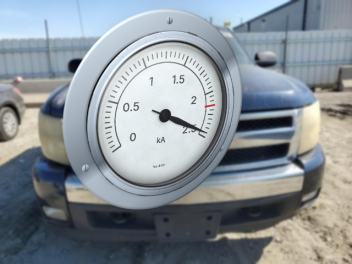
2.45kA
